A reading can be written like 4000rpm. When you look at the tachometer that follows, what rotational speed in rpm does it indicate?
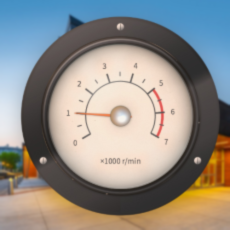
1000rpm
